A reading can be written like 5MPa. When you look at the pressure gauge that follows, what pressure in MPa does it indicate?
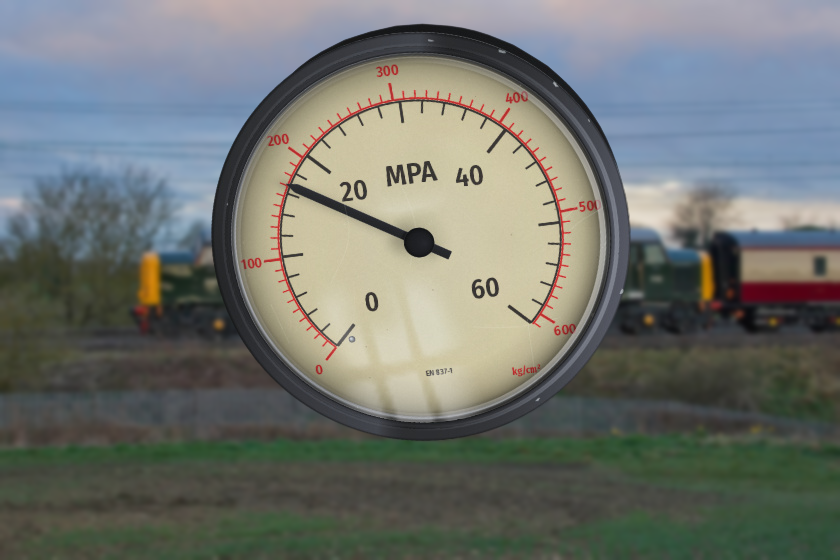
17MPa
